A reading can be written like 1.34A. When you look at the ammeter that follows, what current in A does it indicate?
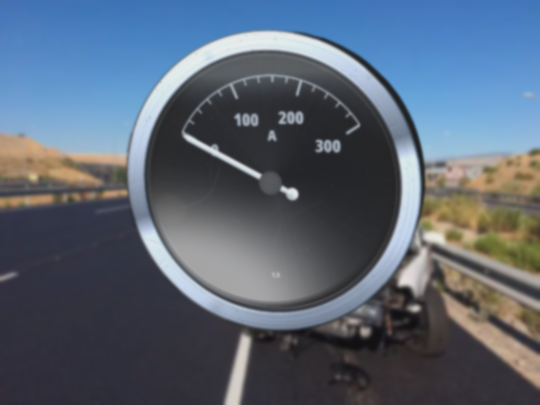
0A
